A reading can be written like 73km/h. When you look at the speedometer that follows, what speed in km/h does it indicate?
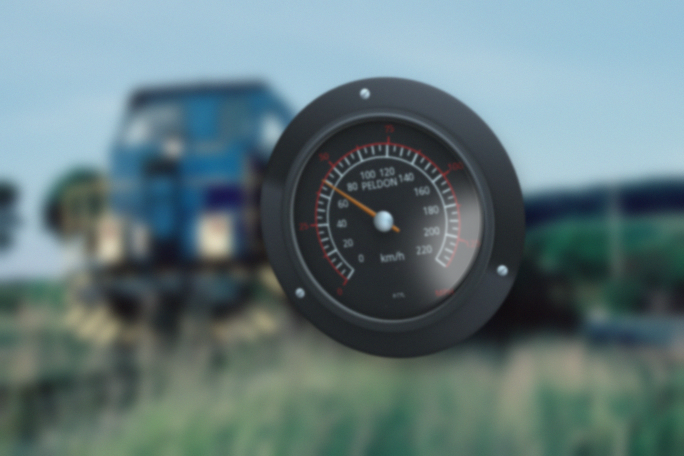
70km/h
